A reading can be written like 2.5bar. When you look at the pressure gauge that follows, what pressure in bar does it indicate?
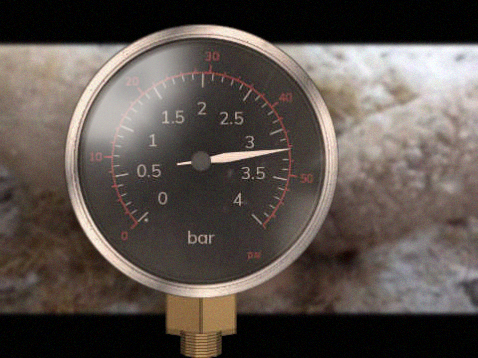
3.2bar
